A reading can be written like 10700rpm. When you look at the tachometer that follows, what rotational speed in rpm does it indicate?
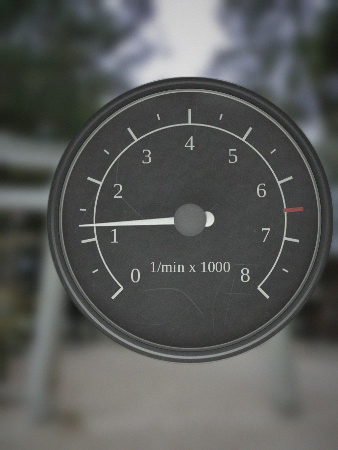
1250rpm
